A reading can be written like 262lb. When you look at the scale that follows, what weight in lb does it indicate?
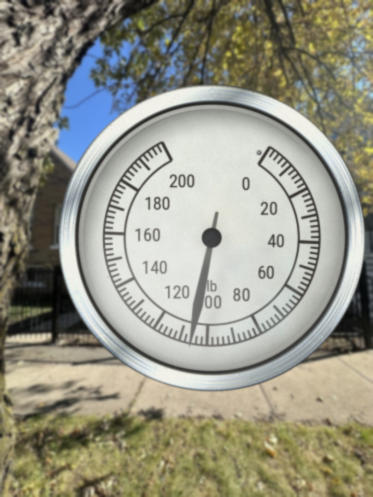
106lb
